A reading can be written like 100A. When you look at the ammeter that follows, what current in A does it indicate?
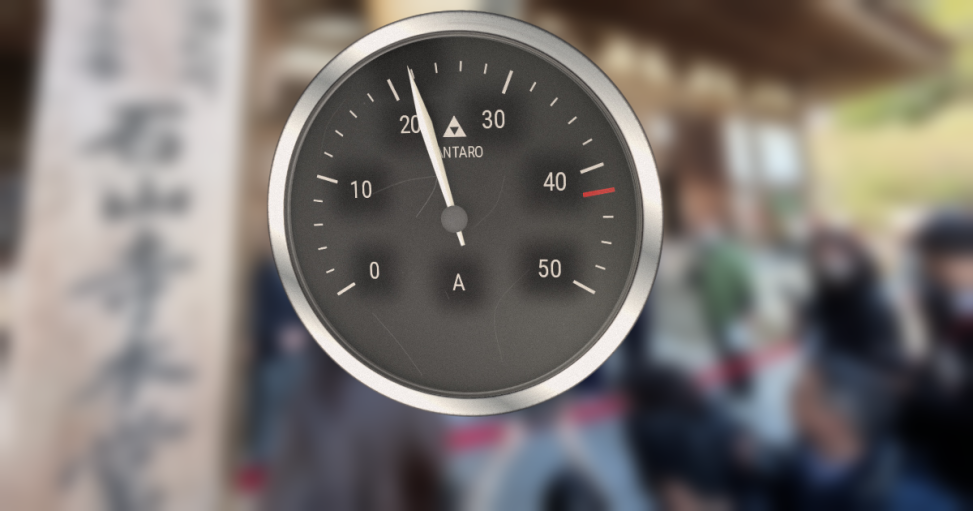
22A
